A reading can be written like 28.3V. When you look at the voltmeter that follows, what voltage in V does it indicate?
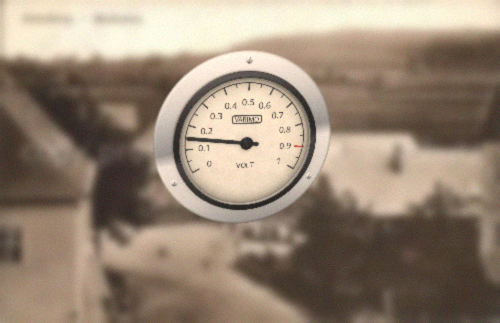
0.15V
